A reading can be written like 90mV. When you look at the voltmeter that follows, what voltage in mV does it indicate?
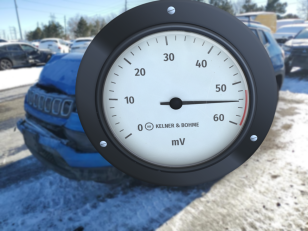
54mV
